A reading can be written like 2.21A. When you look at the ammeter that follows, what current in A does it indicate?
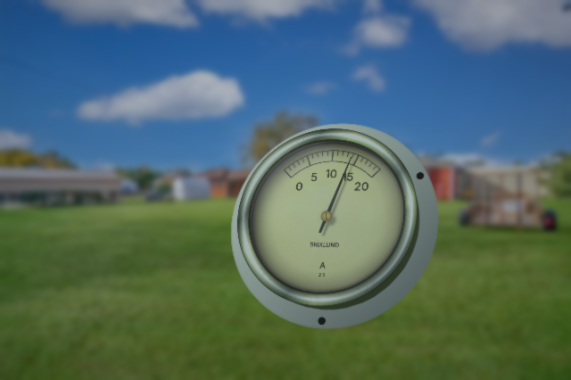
14A
